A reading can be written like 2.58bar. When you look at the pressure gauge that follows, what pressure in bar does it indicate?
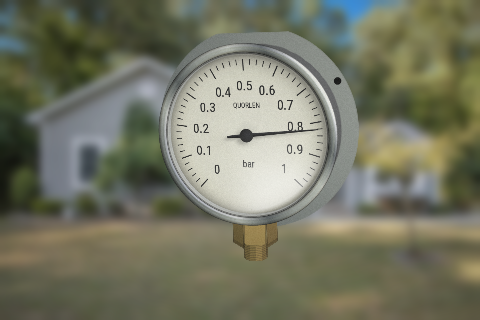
0.82bar
